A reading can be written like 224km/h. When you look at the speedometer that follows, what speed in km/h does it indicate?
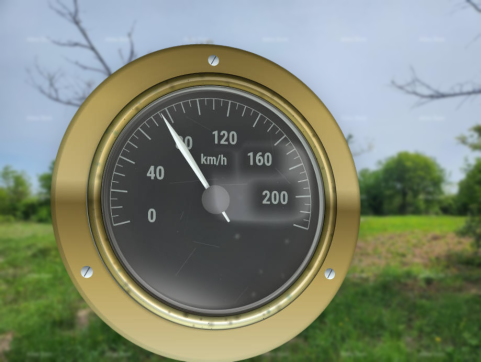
75km/h
